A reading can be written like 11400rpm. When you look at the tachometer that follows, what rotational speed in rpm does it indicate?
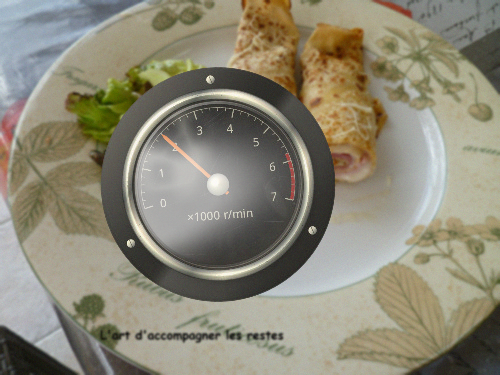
2000rpm
